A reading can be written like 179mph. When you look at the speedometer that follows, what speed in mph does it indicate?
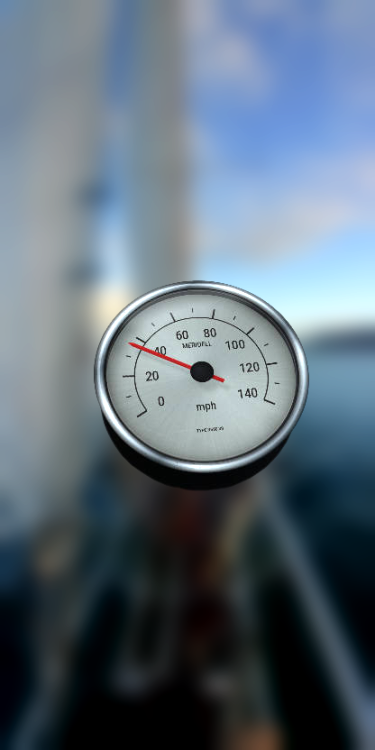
35mph
